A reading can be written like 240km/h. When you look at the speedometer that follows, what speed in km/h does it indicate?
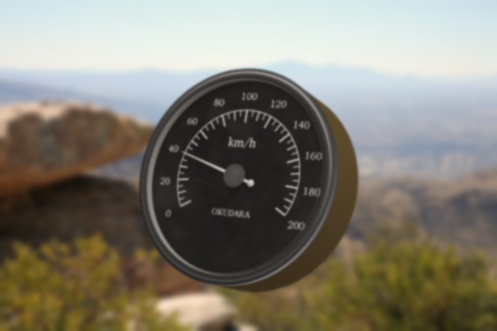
40km/h
